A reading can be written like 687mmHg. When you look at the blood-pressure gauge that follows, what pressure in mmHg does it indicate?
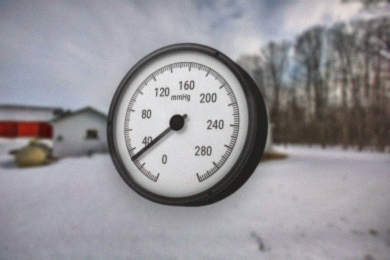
30mmHg
